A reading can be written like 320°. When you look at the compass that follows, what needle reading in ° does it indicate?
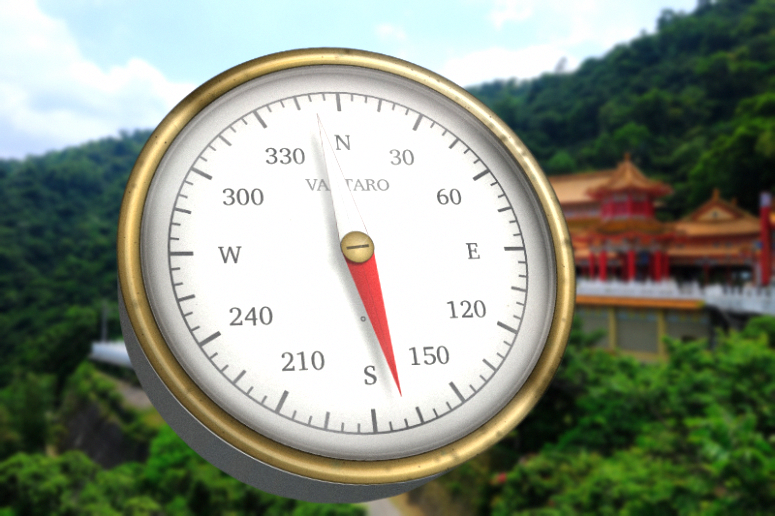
170°
